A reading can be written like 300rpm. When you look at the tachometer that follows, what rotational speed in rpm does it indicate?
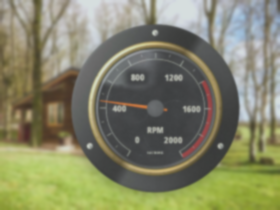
450rpm
